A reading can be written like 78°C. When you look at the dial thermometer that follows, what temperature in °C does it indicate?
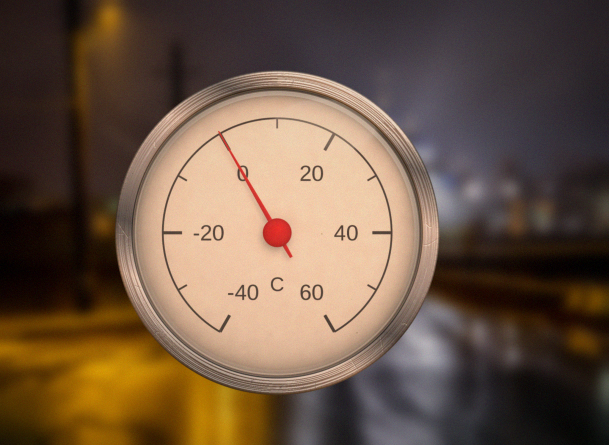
0°C
